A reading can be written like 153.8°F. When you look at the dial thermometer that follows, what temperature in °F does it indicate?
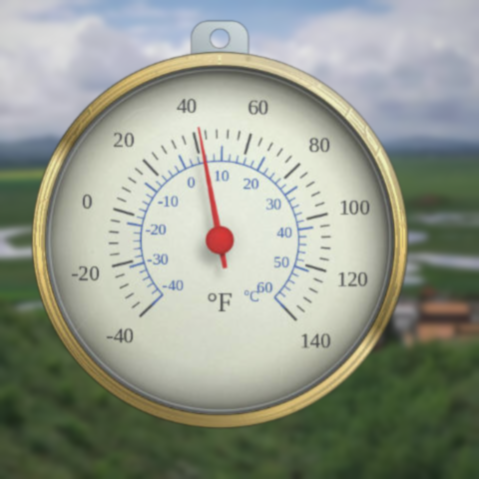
42°F
